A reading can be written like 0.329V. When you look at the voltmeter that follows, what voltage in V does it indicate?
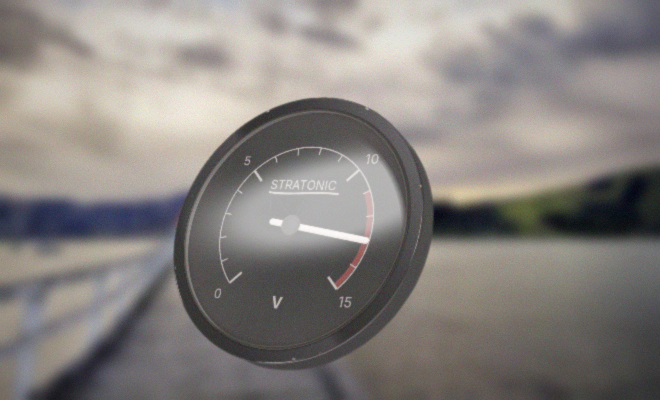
13V
